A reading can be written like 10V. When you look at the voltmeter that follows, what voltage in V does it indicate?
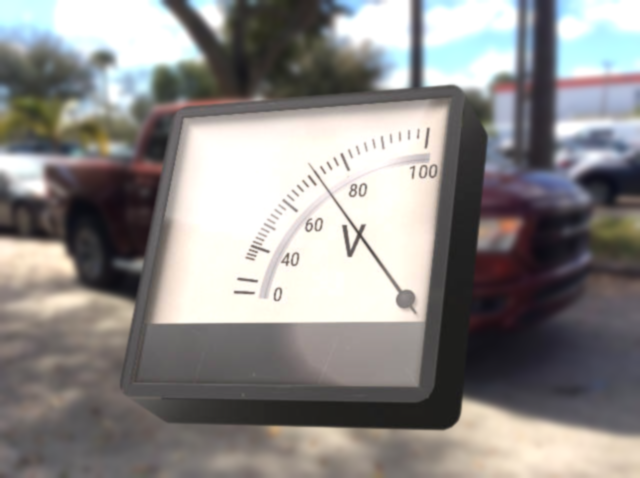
72V
